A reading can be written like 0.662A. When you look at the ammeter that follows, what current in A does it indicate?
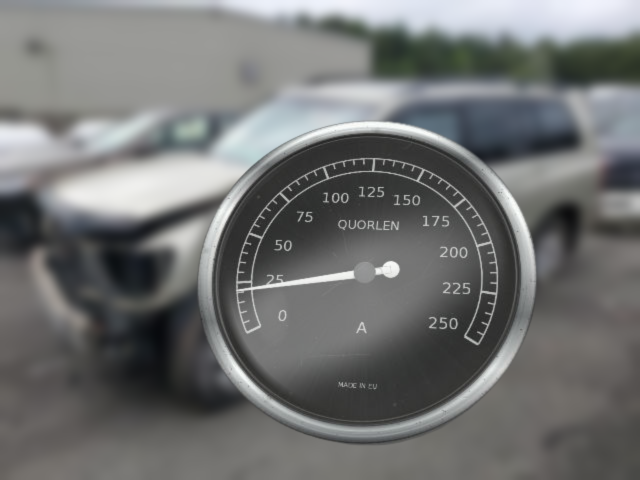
20A
